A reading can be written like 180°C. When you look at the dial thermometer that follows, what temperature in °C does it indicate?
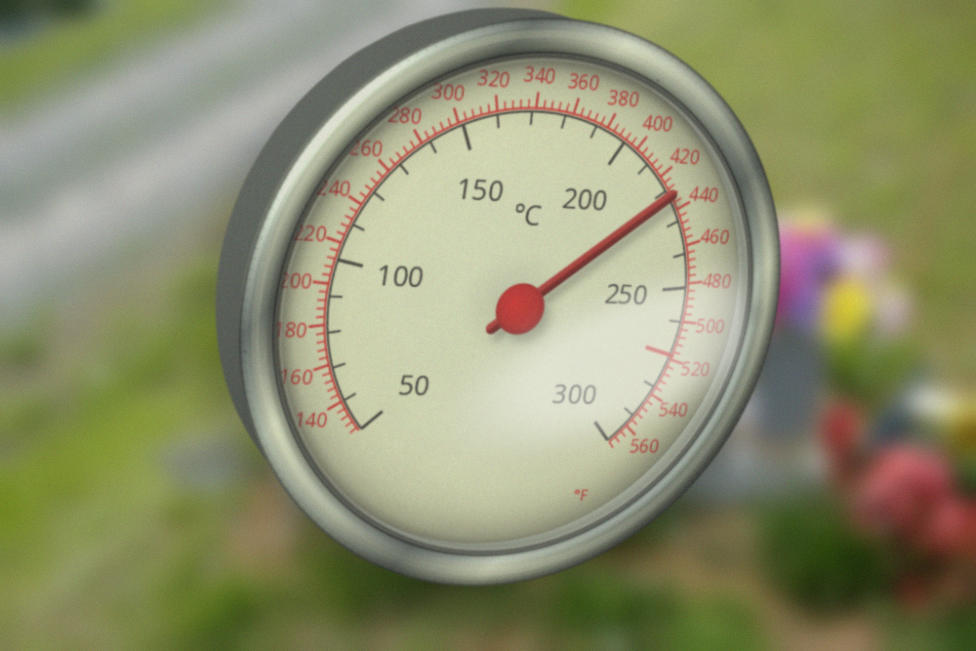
220°C
